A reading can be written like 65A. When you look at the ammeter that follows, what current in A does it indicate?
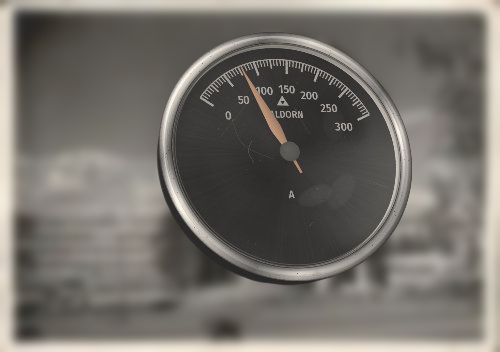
75A
